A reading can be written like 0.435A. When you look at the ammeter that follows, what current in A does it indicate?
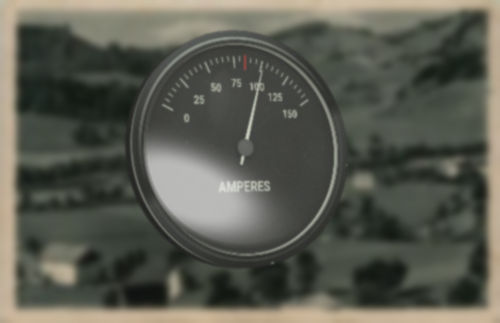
100A
